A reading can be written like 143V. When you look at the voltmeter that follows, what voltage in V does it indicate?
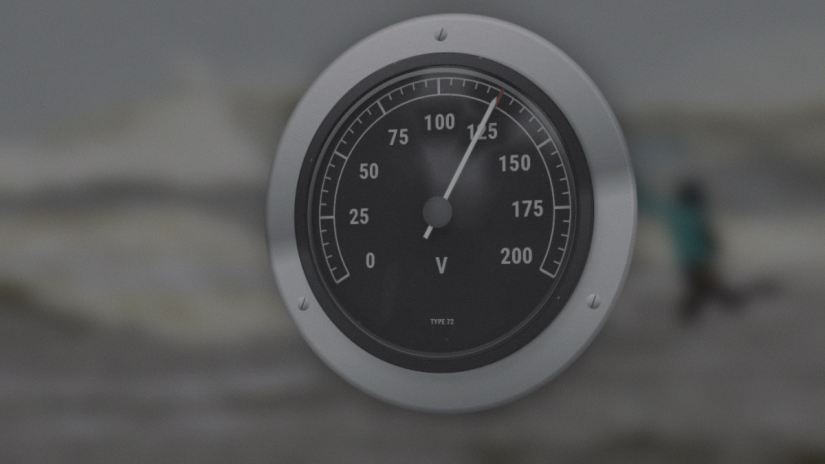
125V
